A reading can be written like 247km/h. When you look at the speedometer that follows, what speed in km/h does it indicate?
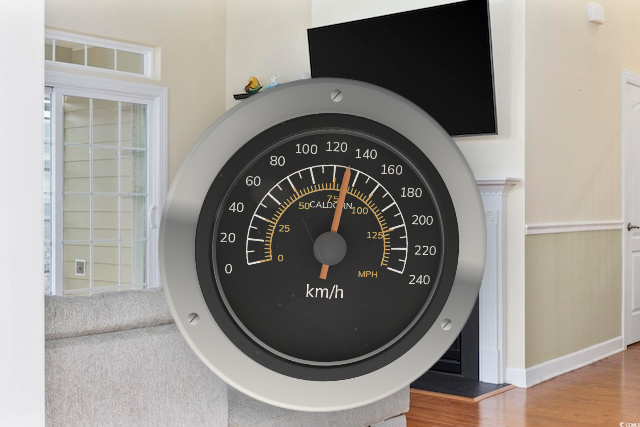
130km/h
